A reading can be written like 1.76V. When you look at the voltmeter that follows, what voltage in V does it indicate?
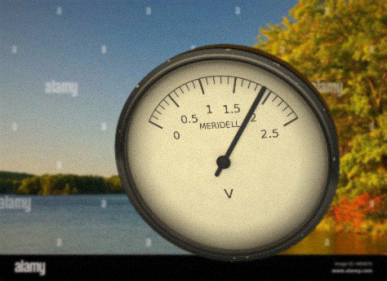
1.9V
